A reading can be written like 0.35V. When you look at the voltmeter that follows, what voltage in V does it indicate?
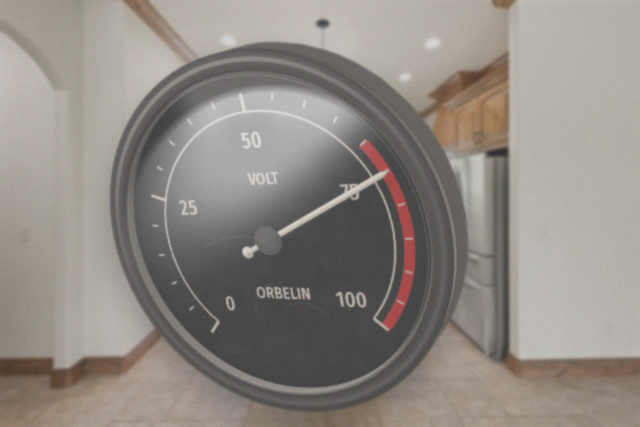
75V
